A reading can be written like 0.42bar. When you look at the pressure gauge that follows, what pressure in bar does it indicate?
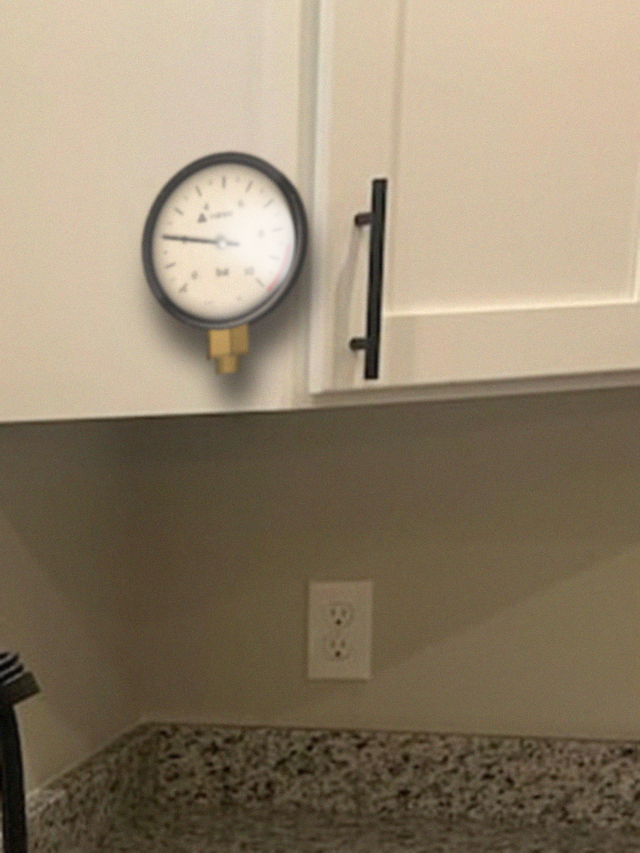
2bar
